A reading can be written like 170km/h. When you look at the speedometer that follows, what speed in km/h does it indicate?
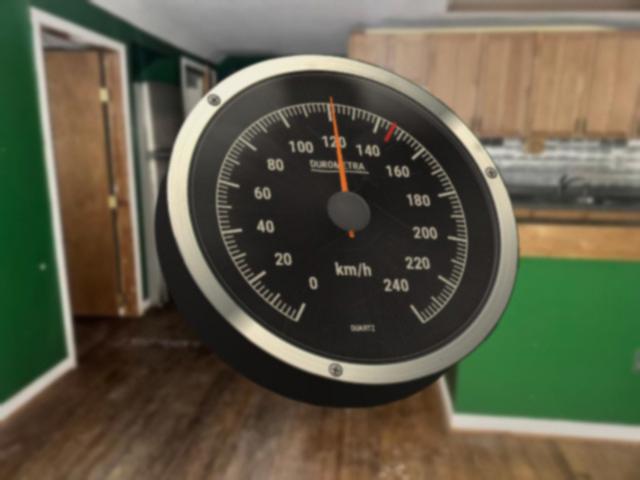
120km/h
